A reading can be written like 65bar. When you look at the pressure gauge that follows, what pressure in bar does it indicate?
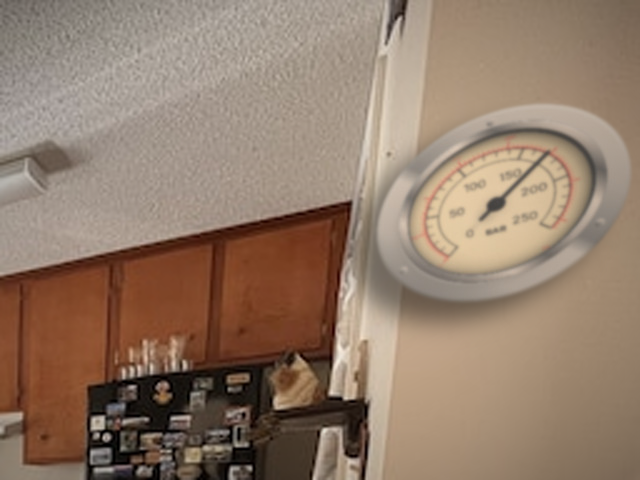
170bar
